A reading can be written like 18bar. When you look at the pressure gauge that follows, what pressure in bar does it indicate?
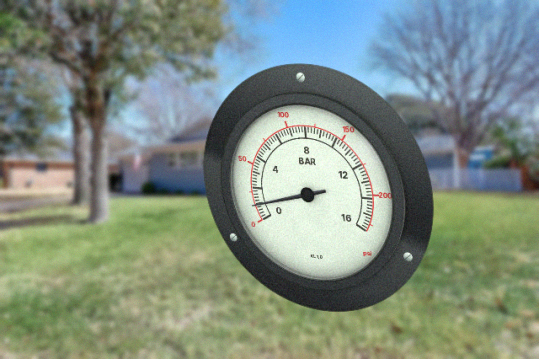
1bar
